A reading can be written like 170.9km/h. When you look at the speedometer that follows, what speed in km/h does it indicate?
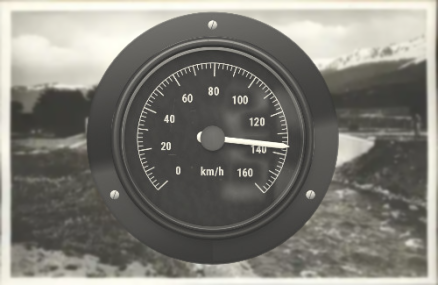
136km/h
